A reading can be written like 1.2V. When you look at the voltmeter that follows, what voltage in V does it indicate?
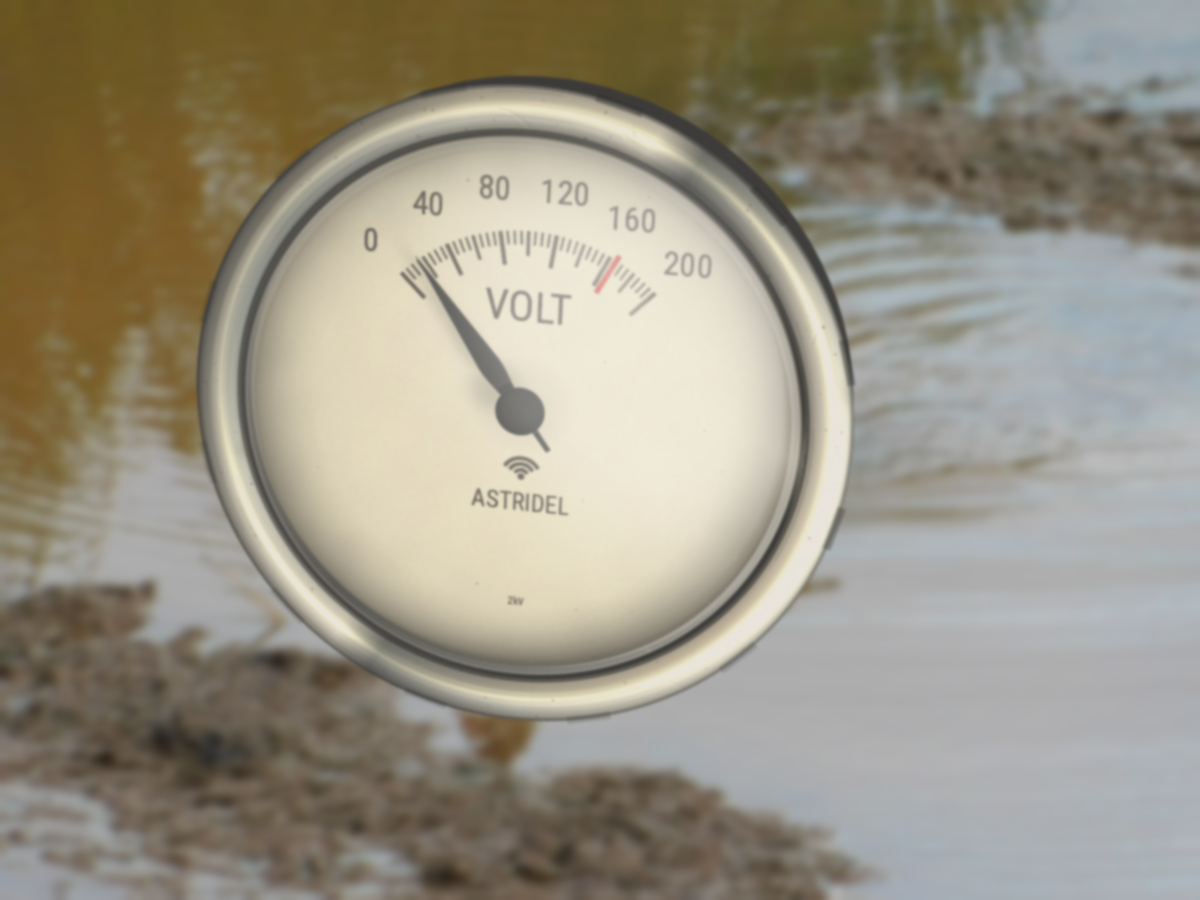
20V
